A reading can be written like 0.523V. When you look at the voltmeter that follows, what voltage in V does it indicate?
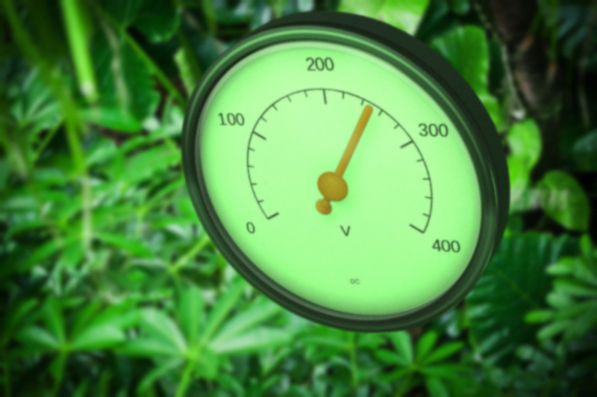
250V
